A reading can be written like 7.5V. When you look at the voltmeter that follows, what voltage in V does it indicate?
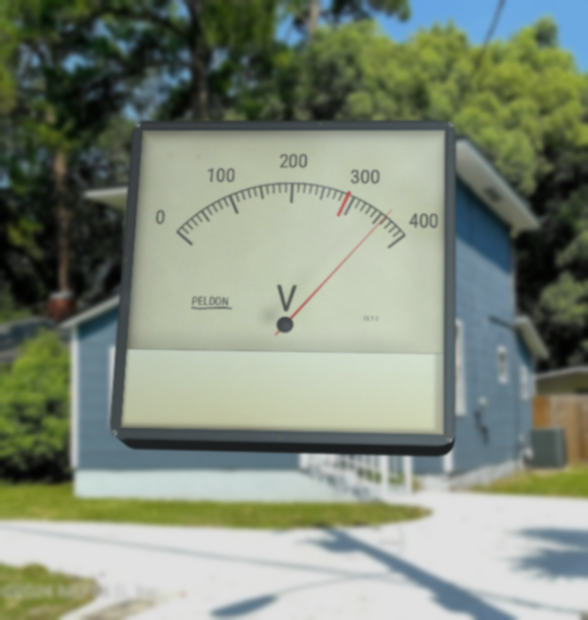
360V
